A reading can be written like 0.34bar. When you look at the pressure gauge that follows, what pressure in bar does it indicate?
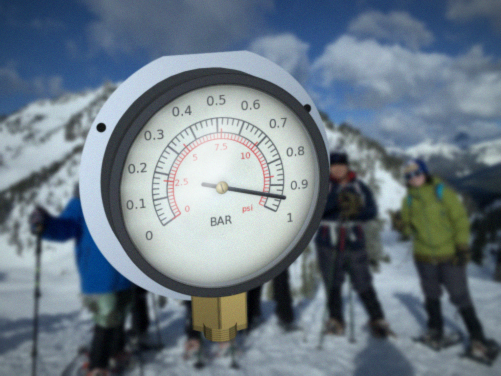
0.94bar
